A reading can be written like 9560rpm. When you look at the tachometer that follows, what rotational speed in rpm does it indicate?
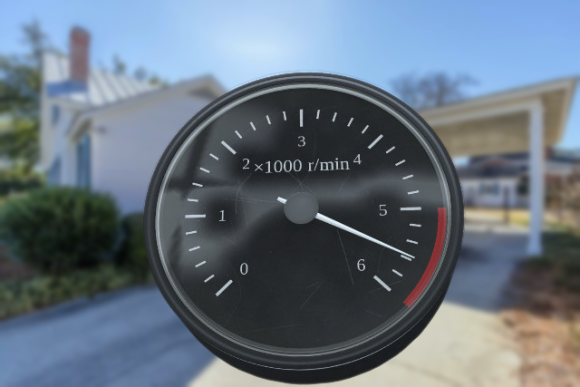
5600rpm
